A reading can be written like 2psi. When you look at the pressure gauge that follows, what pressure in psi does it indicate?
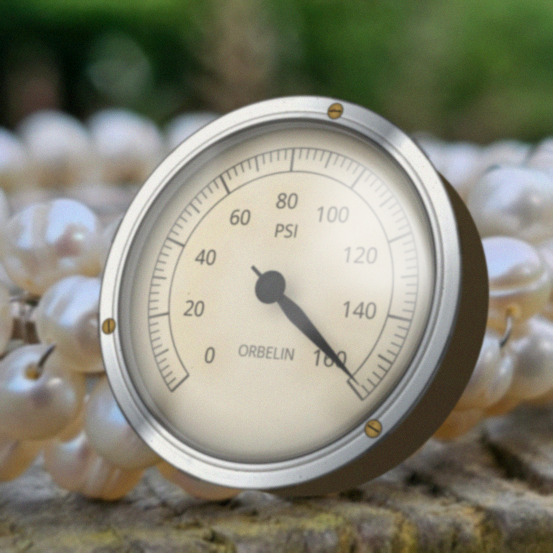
158psi
